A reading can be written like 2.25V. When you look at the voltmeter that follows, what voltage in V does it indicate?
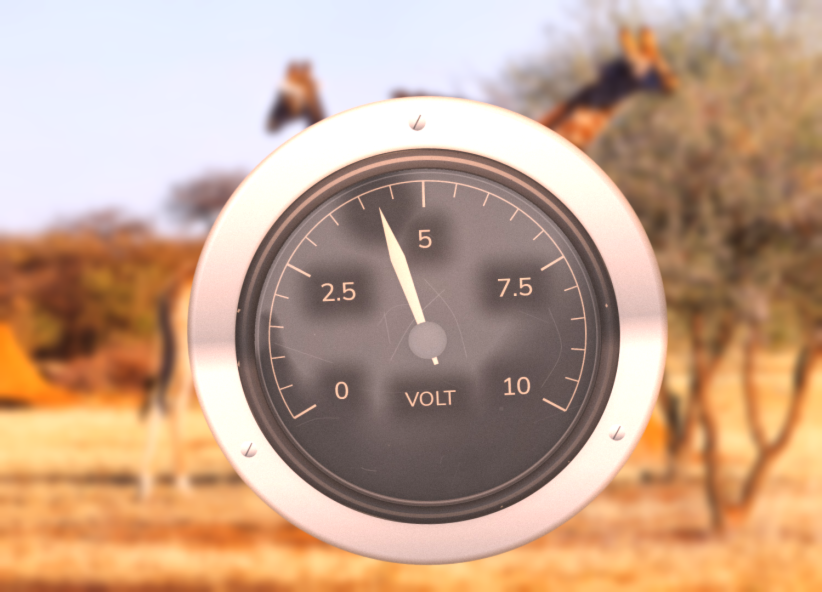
4.25V
